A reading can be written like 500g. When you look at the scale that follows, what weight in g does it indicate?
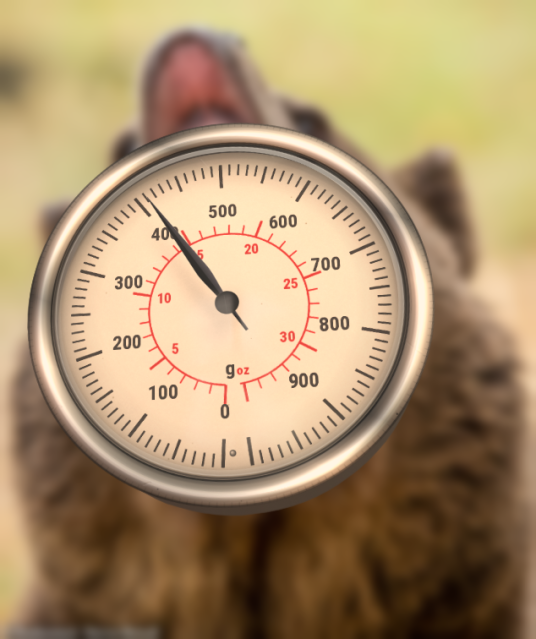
410g
